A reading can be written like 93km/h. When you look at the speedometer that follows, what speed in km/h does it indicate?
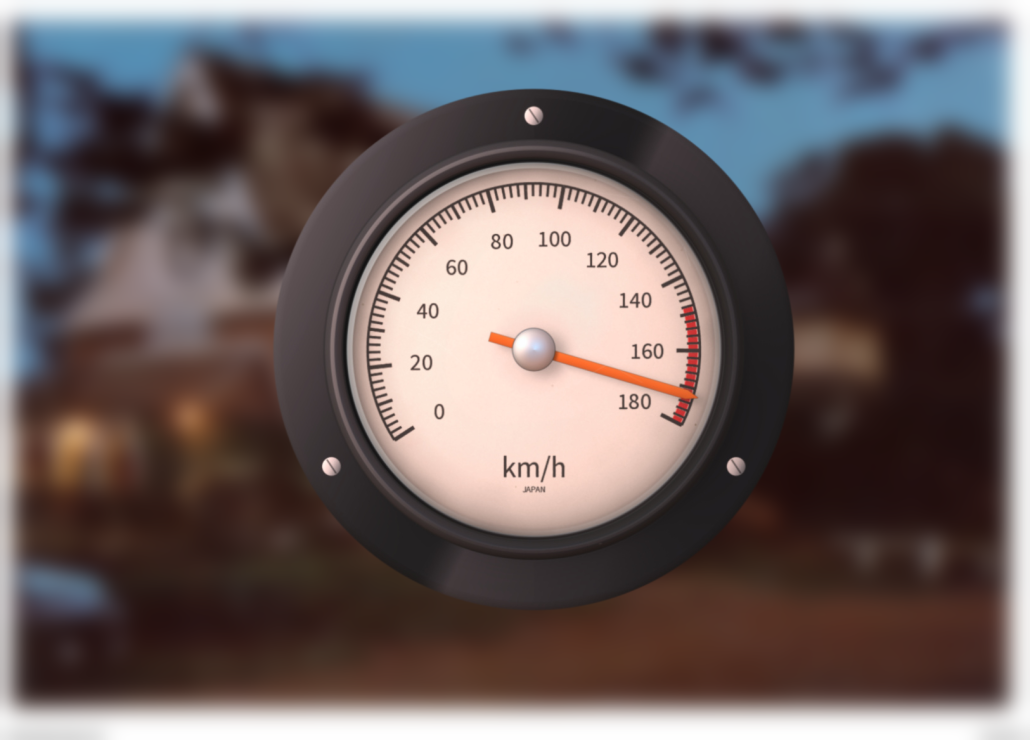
172km/h
